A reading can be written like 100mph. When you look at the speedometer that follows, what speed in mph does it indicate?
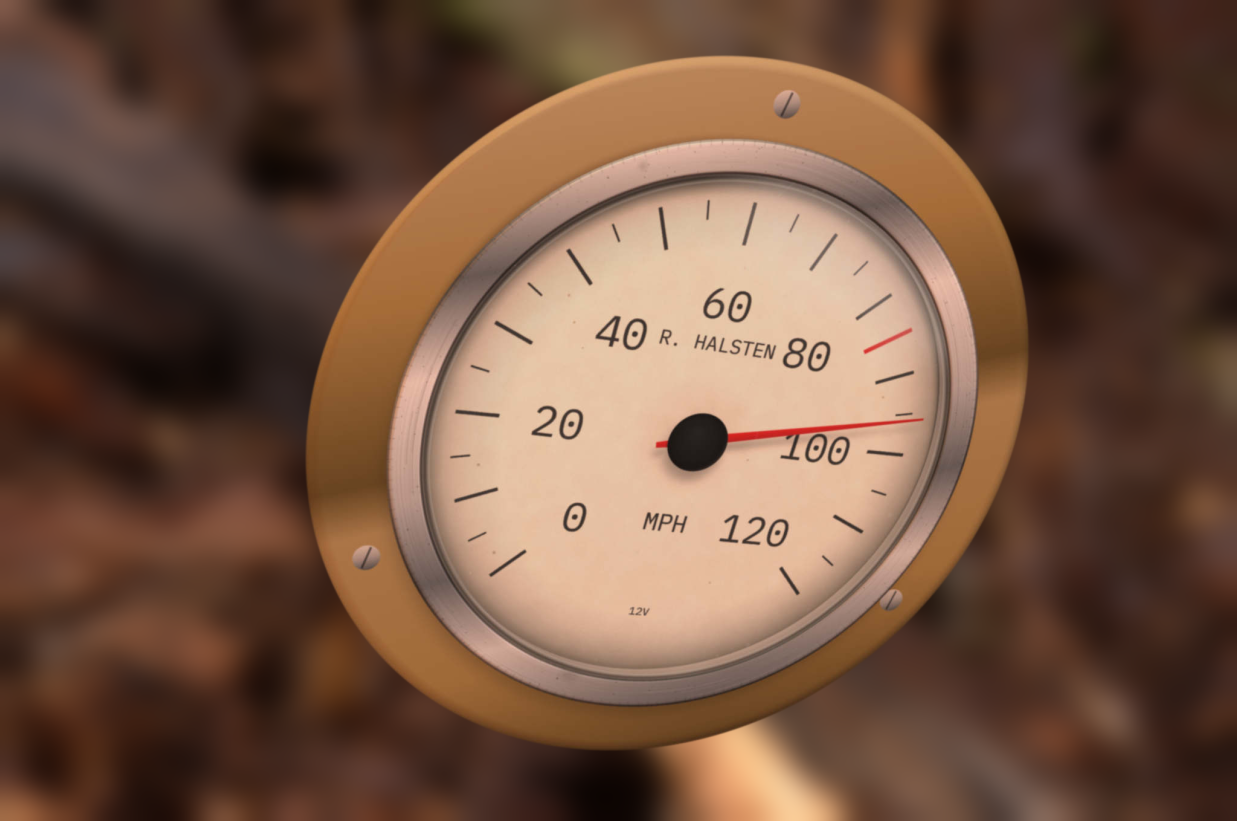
95mph
